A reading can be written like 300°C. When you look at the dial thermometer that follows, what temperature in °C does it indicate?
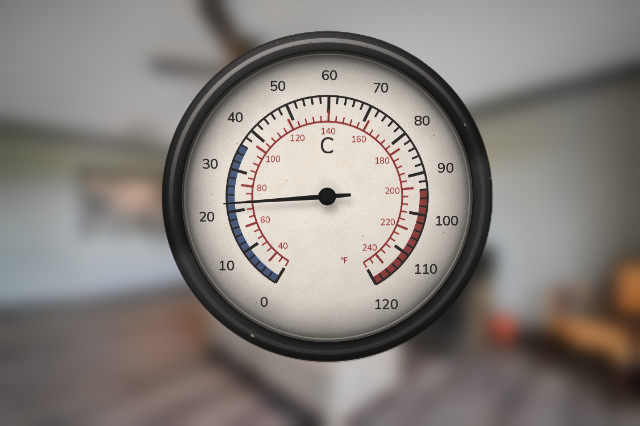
22°C
